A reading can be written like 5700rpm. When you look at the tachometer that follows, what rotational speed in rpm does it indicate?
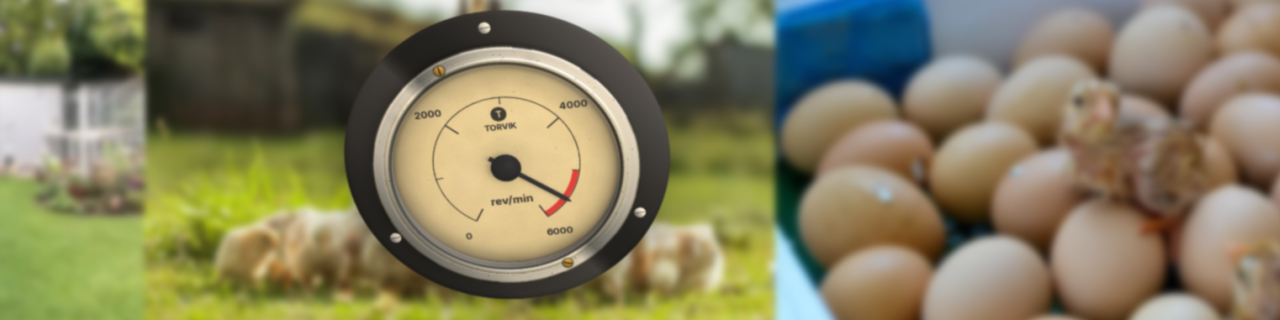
5500rpm
